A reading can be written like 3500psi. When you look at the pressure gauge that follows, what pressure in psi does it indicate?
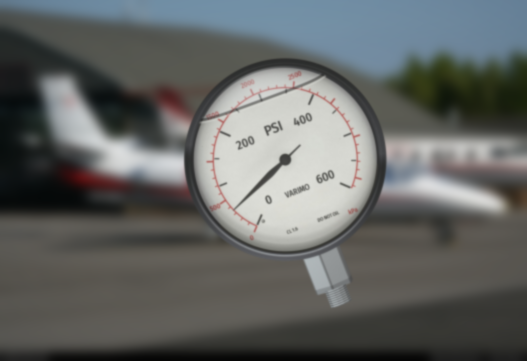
50psi
